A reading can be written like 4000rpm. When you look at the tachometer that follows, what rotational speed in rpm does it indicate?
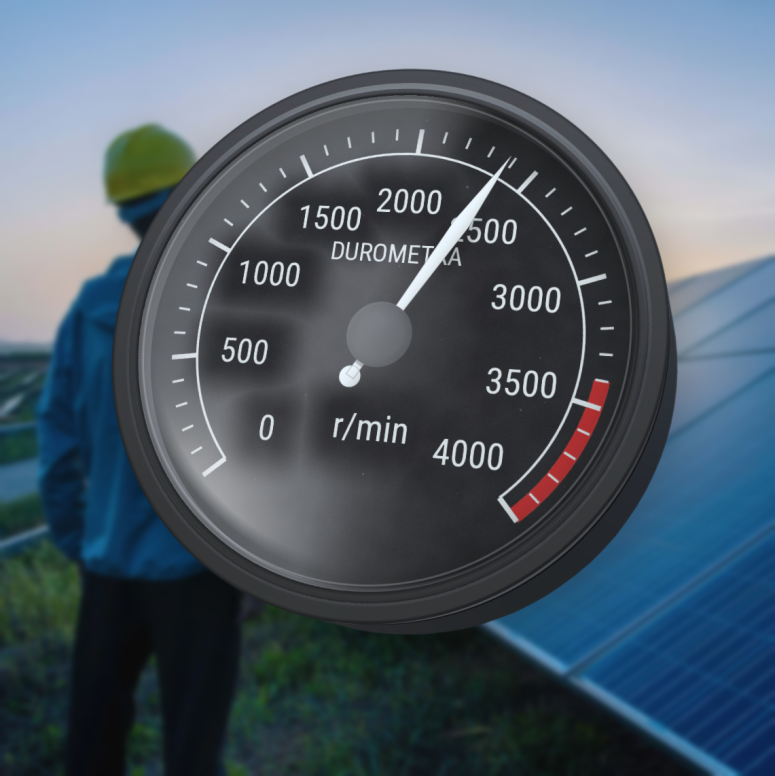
2400rpm
